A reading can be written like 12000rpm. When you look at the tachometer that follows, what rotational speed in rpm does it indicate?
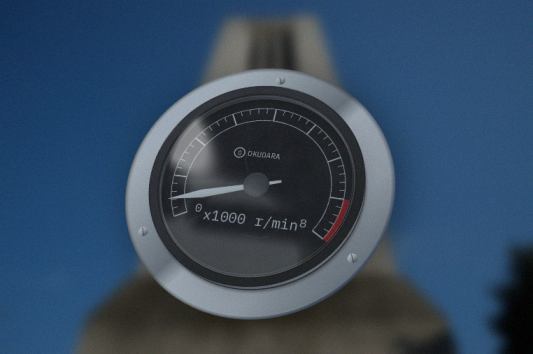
400rpm
